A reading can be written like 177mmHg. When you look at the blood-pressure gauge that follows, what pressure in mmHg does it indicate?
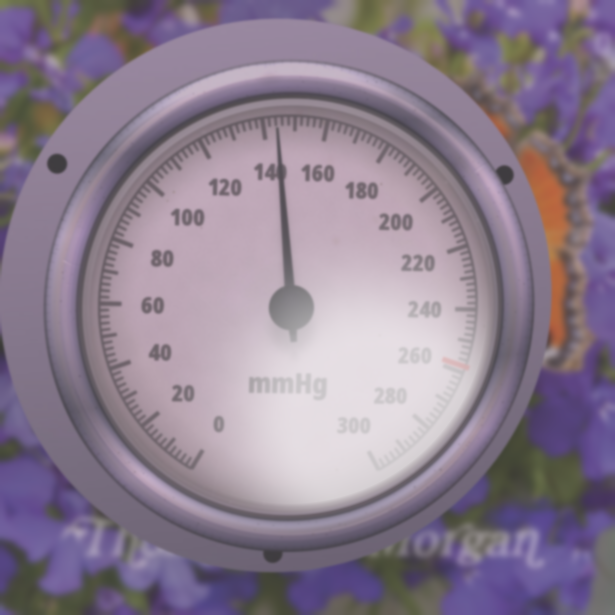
144mmHg
